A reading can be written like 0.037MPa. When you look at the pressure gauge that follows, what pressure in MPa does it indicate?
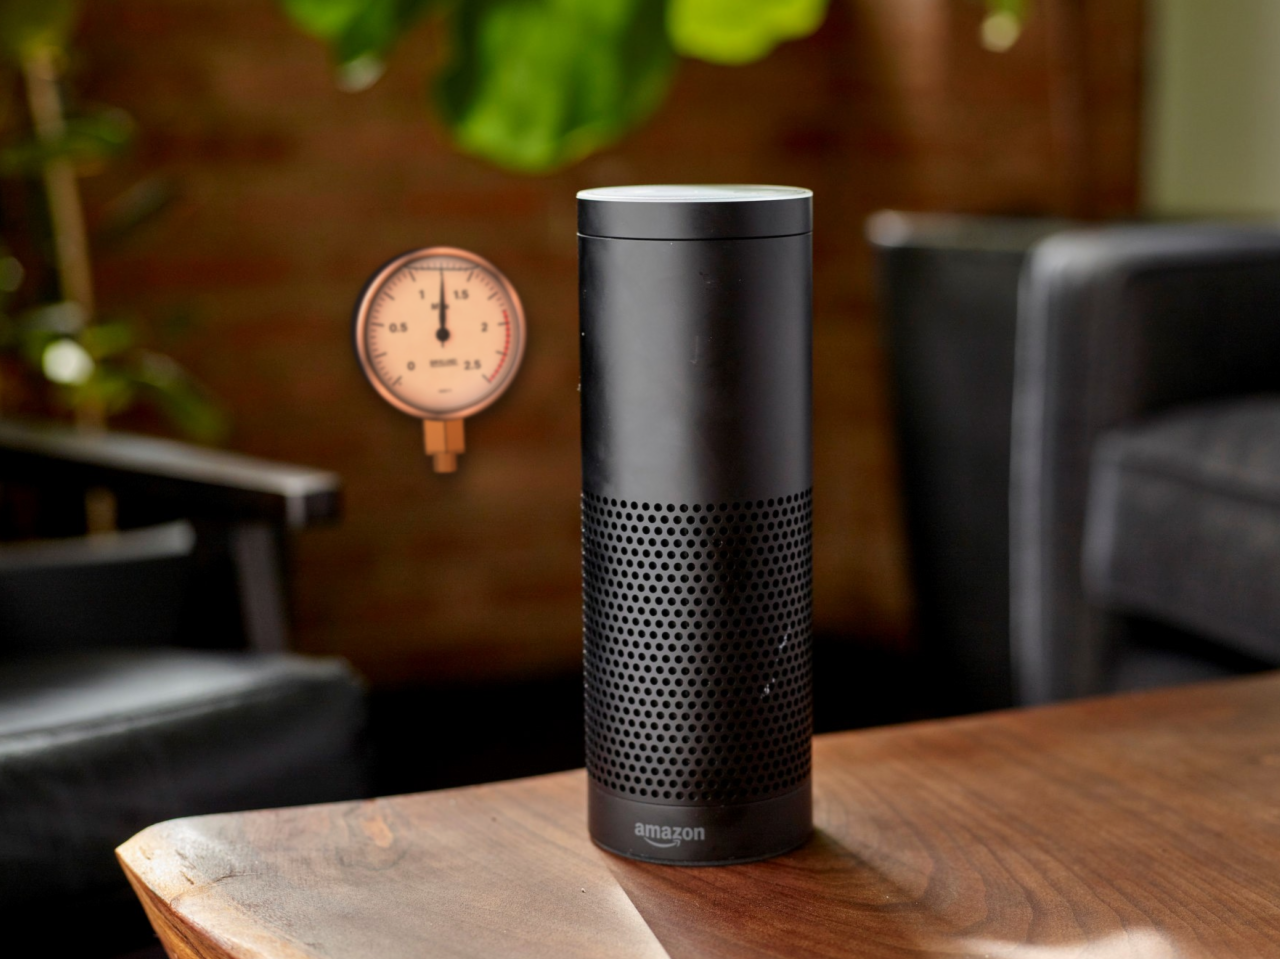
1.25MPa
